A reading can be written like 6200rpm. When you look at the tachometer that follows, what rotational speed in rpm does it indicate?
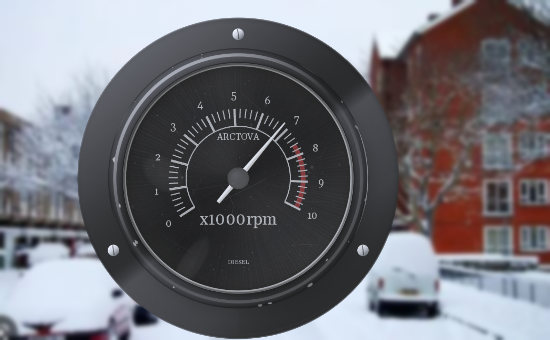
6800rpm
